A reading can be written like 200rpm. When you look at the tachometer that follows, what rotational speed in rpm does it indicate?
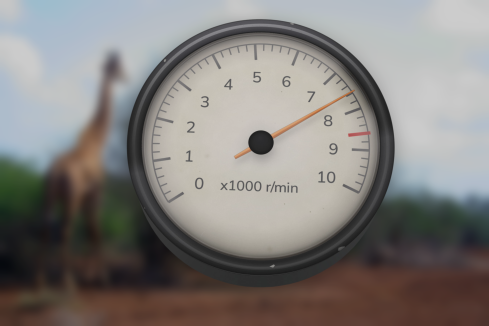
7600rpm
